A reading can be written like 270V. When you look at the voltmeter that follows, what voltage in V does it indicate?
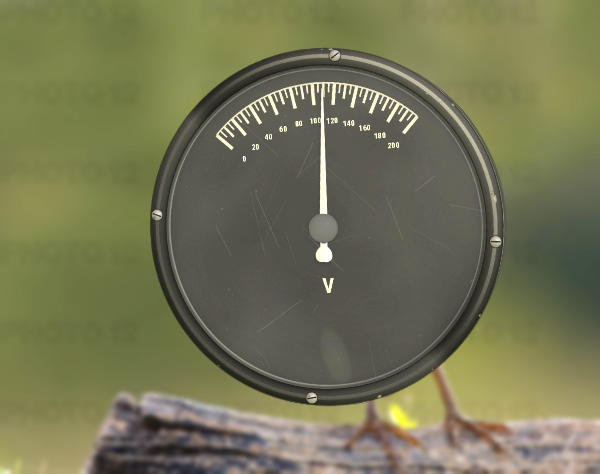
110V
